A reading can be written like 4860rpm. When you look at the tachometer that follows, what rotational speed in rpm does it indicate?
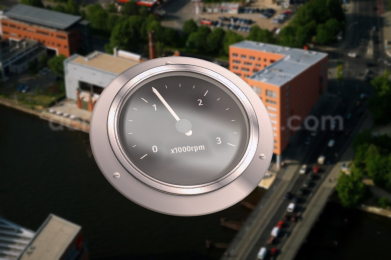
1200rpm
